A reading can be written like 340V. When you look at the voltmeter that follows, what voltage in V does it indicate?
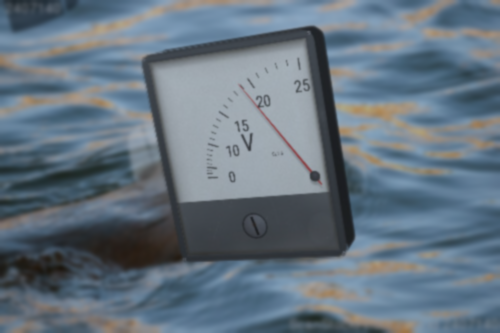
19V
